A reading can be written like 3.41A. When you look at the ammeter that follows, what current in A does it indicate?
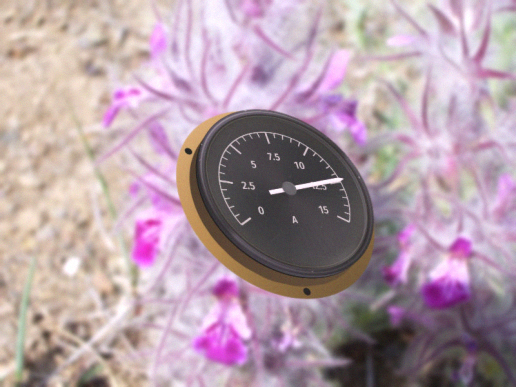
12.5A
